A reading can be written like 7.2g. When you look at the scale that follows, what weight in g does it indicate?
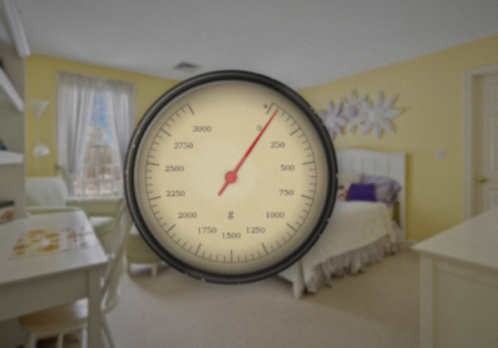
50g
